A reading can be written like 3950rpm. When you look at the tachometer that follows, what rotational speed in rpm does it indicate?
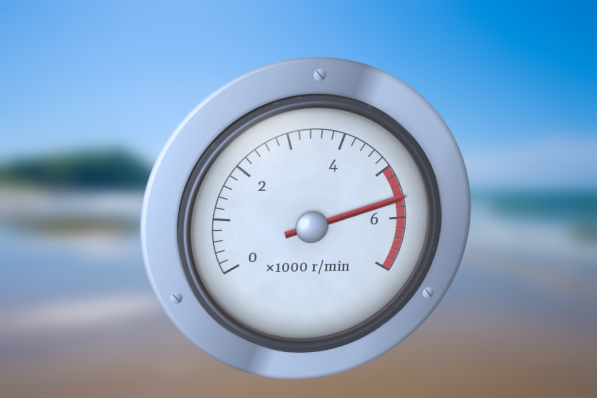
5600rpm
